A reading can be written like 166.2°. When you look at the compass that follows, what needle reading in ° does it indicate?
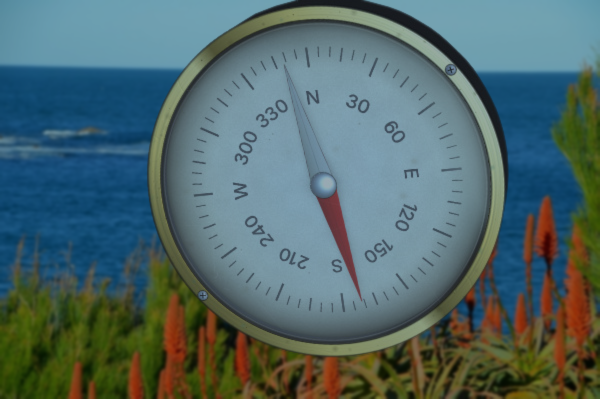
170°
